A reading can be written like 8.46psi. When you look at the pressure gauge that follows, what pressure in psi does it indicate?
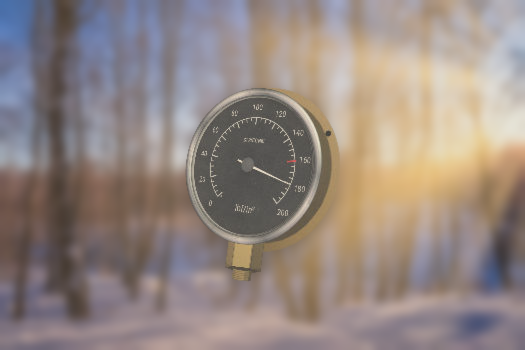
180psi
